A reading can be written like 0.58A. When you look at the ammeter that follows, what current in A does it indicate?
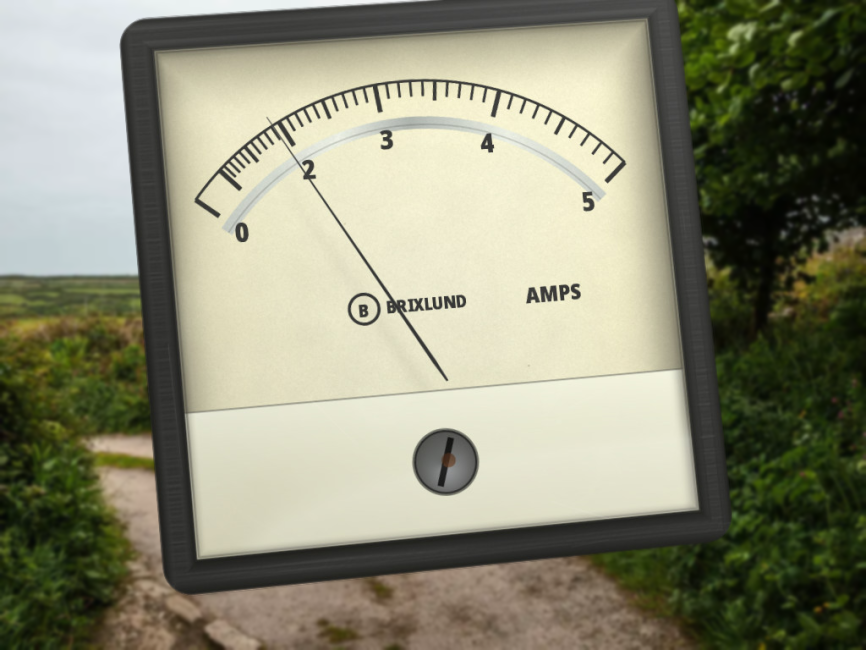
1.9A
